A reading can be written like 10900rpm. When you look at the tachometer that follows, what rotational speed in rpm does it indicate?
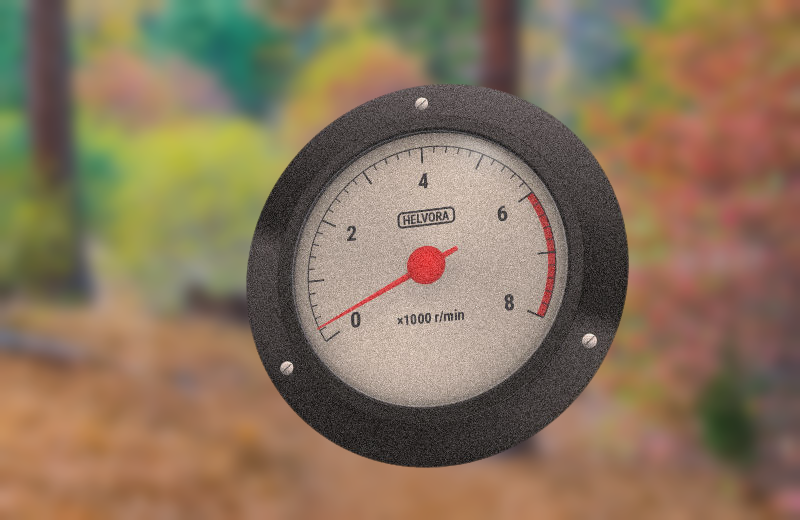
200rpm
